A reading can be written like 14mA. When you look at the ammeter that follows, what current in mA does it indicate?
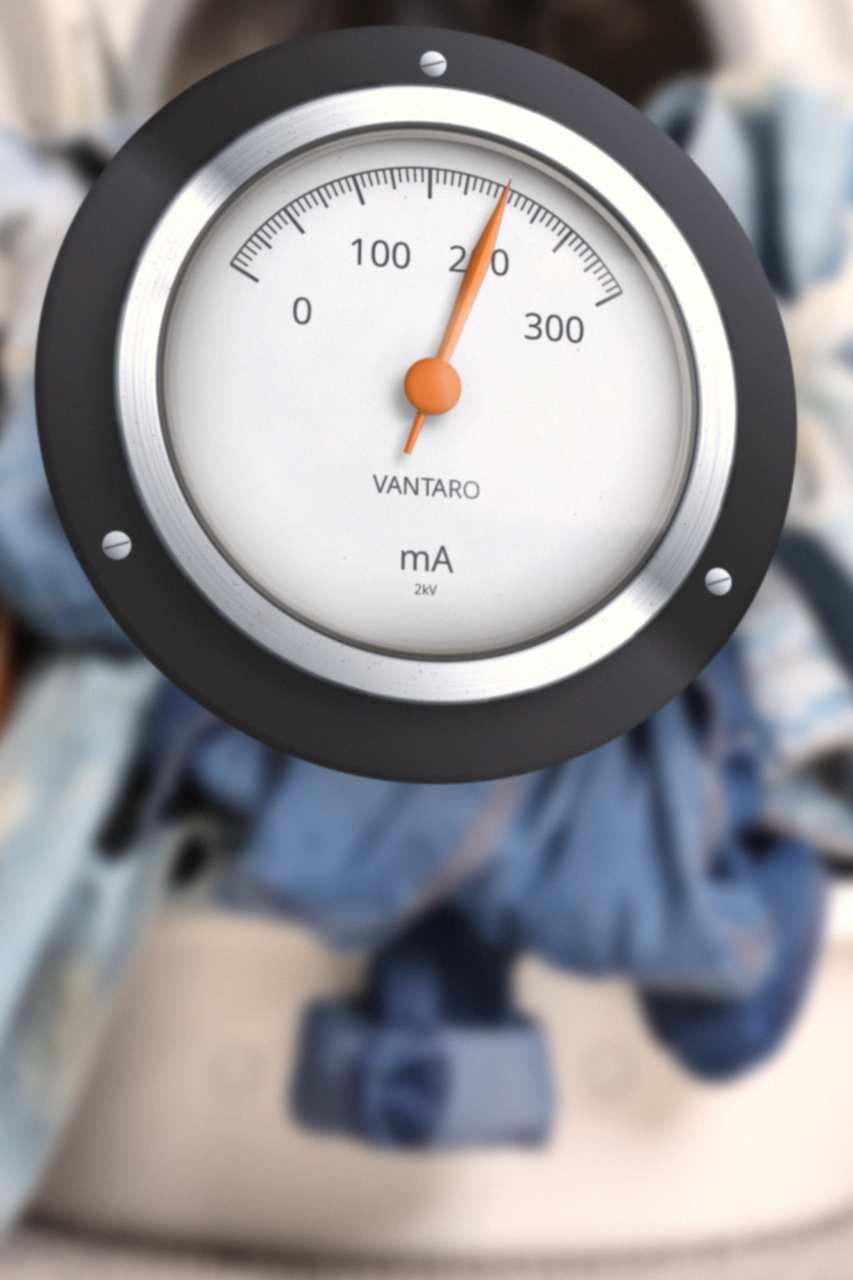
200mA
